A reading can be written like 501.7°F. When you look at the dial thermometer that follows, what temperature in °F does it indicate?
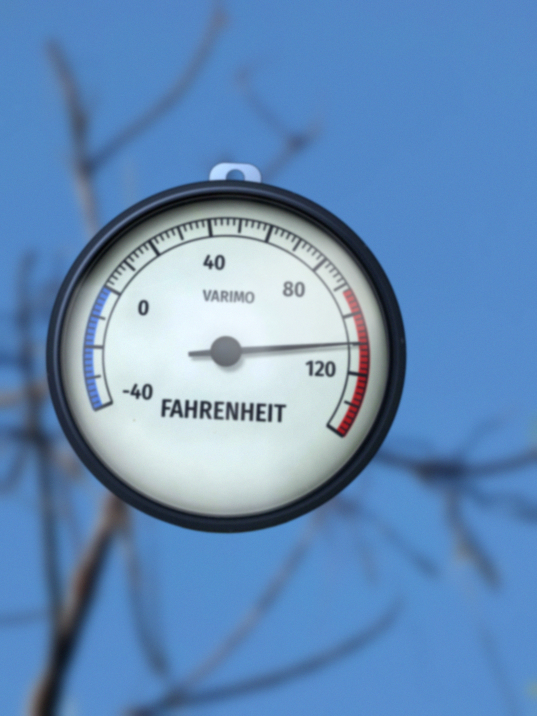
110°F
